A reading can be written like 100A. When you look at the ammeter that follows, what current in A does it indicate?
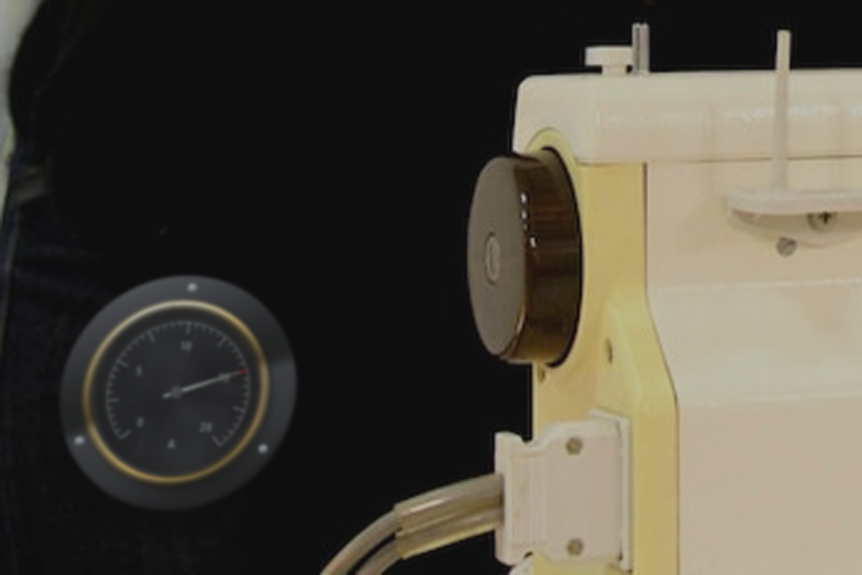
15A
